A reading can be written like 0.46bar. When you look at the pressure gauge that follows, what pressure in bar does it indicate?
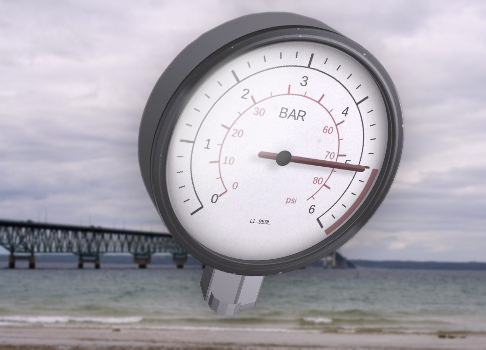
5bar
